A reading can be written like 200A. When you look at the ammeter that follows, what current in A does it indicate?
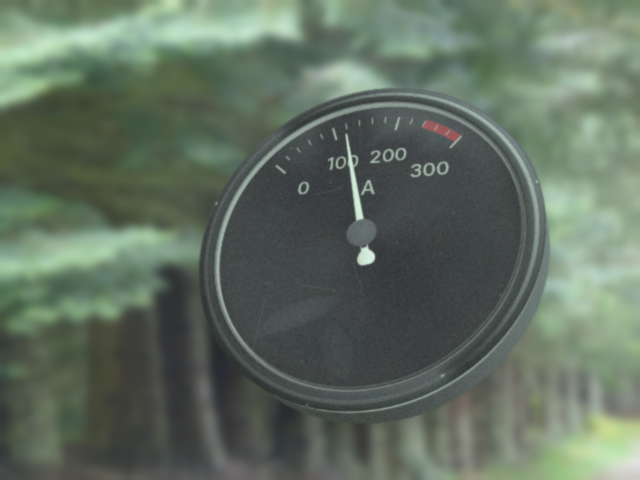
120A
